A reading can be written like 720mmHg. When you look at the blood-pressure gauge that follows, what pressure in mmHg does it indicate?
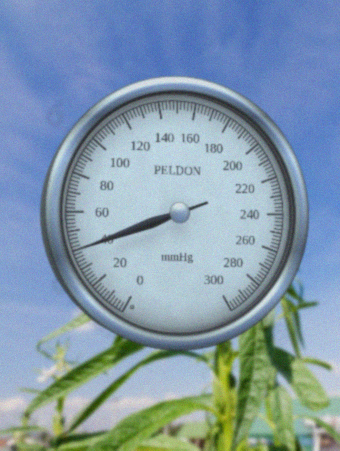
40mmHg
